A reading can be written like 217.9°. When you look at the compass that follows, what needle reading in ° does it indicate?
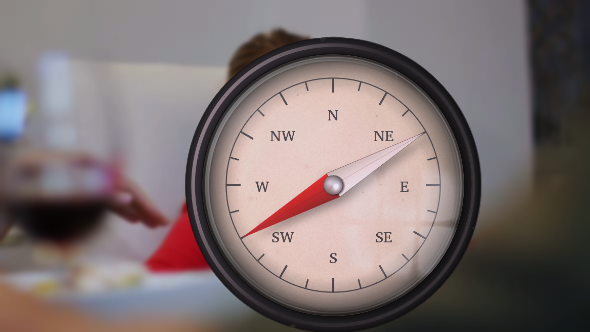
240°
